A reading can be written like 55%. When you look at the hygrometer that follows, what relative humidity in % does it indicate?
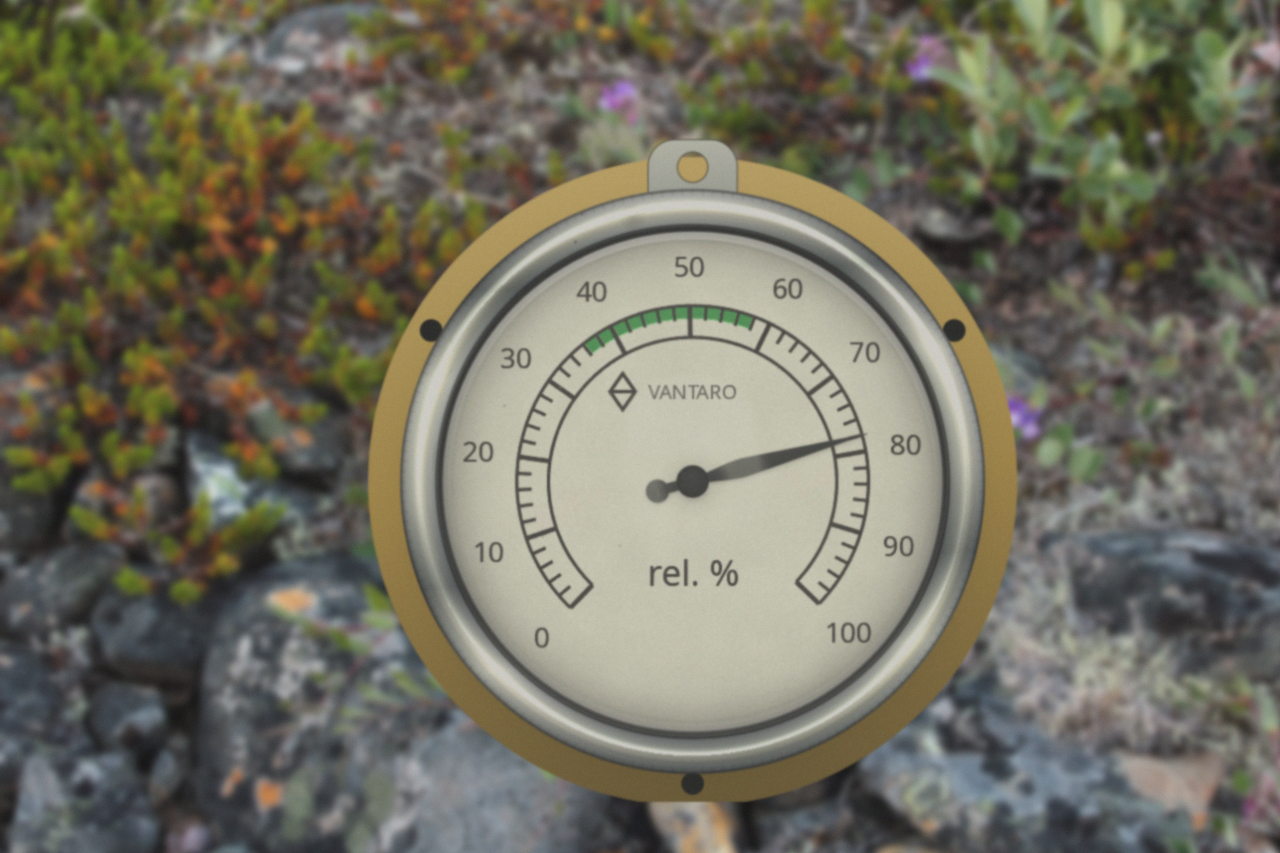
78%
